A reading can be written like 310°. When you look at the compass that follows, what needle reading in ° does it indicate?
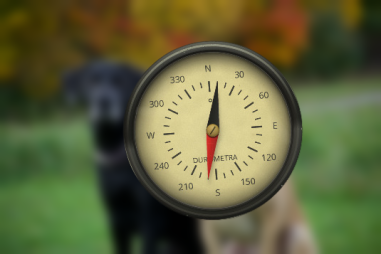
190°
